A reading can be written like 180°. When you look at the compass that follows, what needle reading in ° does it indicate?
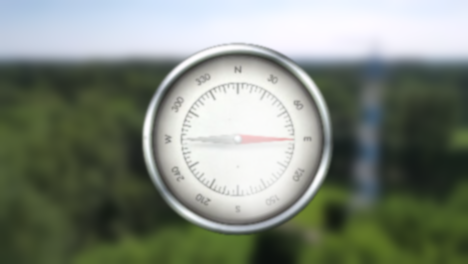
90°
